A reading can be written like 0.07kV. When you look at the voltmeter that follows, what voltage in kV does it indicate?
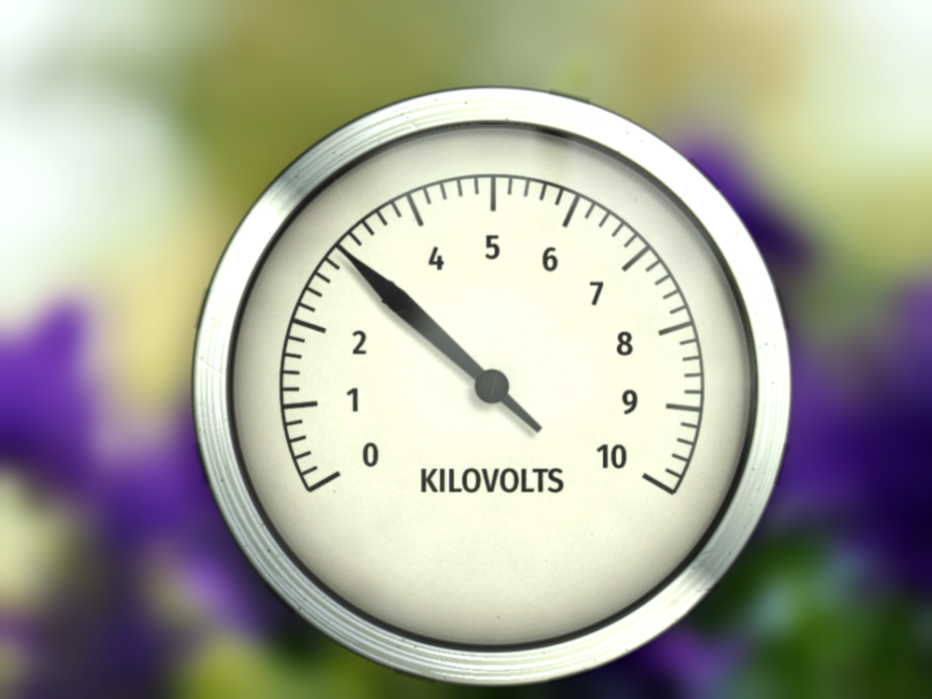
3kV
